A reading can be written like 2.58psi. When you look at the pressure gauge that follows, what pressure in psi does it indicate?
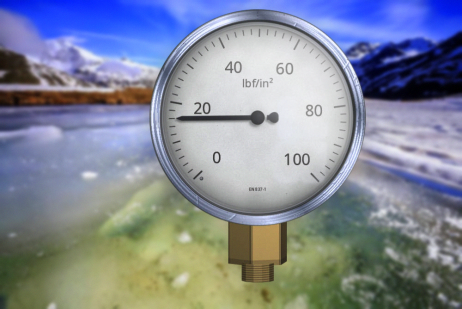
16psi
